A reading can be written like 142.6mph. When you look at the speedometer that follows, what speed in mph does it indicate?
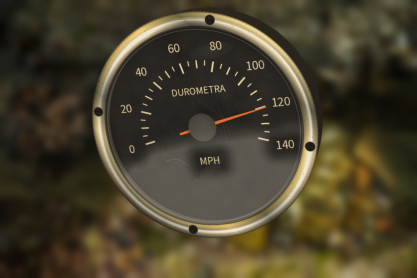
120mph
